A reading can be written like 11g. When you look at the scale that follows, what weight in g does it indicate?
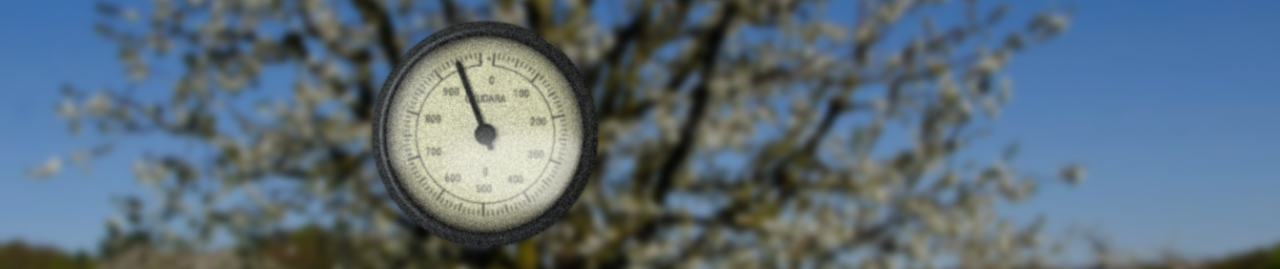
950g
